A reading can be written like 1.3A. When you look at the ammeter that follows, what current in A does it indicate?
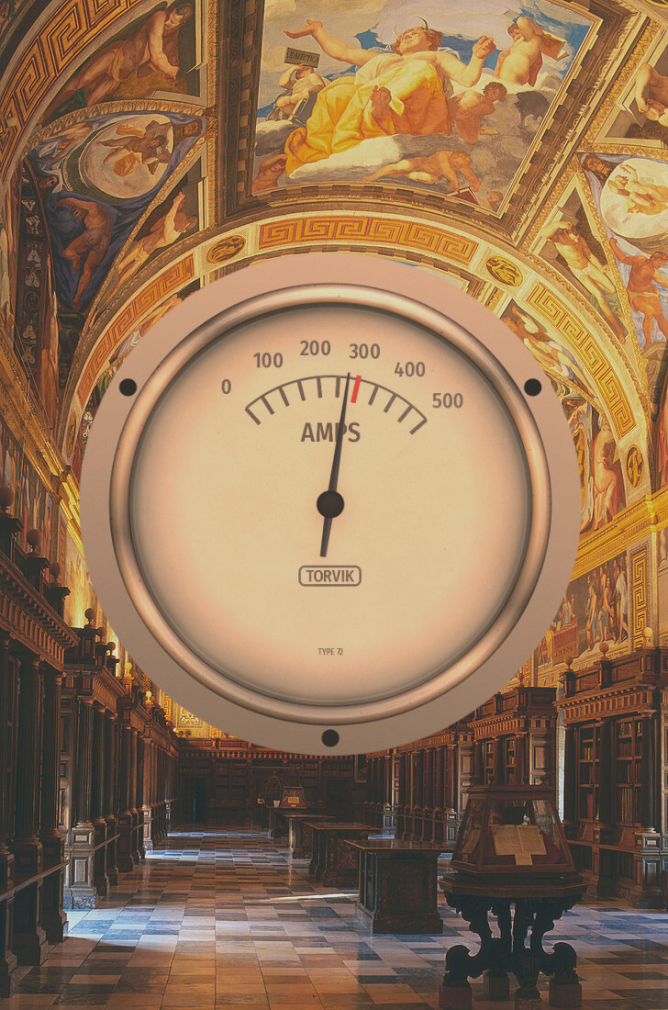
275A
